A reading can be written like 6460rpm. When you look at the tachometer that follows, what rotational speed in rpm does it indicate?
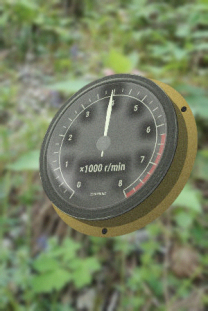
4000rpm
